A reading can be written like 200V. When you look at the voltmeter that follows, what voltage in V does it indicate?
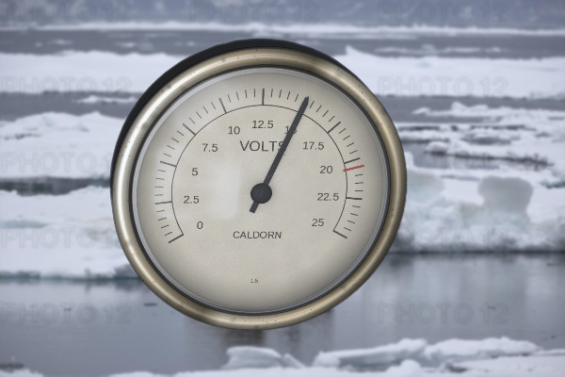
15V
